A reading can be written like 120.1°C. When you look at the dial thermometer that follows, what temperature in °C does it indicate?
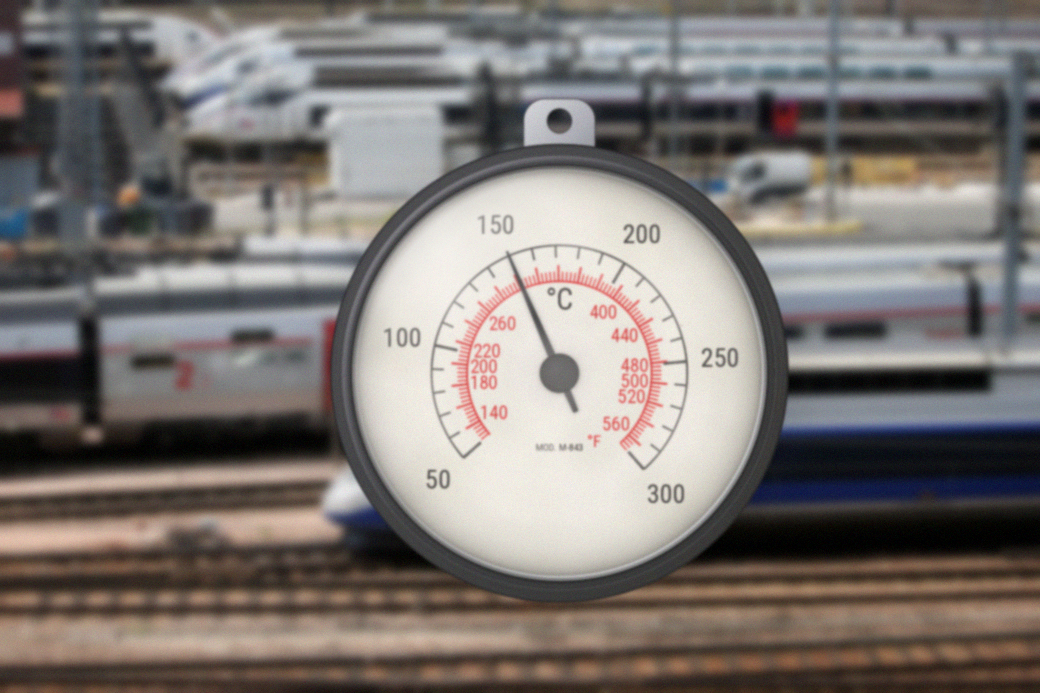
150°C
